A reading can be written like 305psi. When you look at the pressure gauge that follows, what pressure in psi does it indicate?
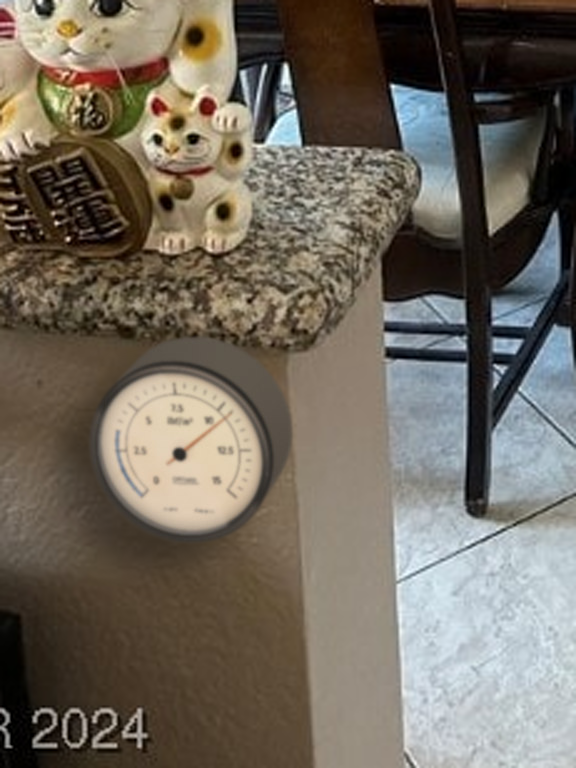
10.5psi
